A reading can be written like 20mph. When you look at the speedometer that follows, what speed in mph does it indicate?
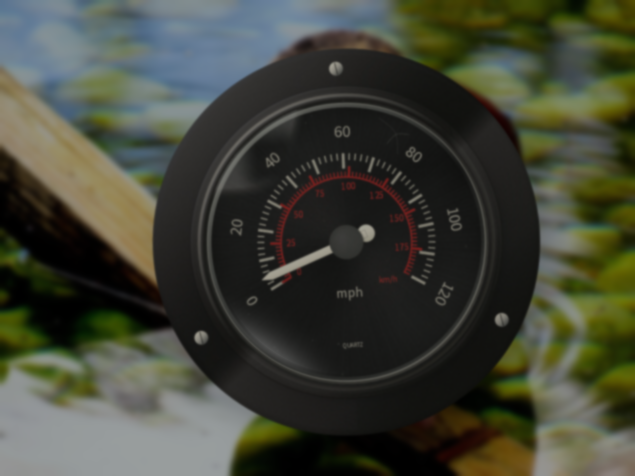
4mph
